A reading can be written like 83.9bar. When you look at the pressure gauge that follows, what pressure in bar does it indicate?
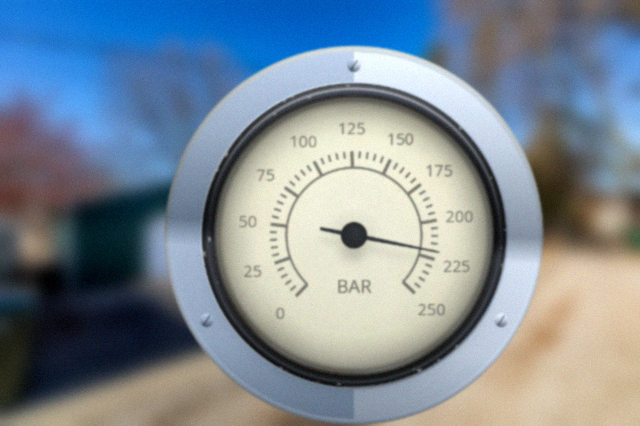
220bar
